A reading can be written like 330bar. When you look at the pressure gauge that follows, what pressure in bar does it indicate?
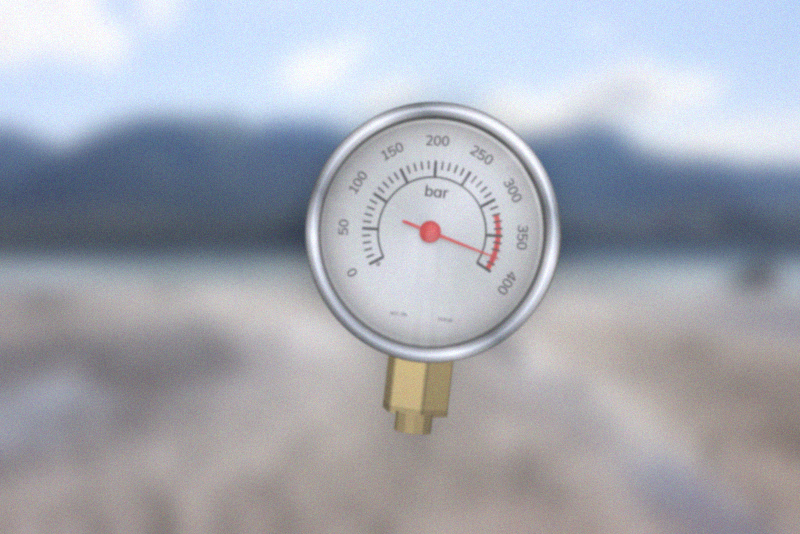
380bar
